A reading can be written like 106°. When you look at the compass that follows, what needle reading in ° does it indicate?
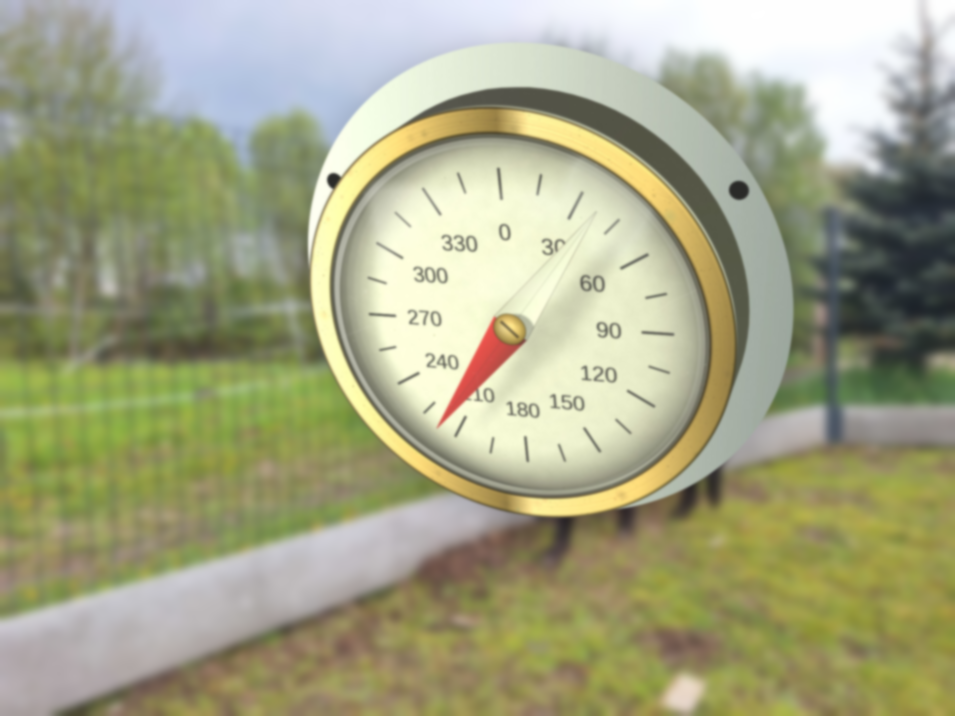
217.5°
